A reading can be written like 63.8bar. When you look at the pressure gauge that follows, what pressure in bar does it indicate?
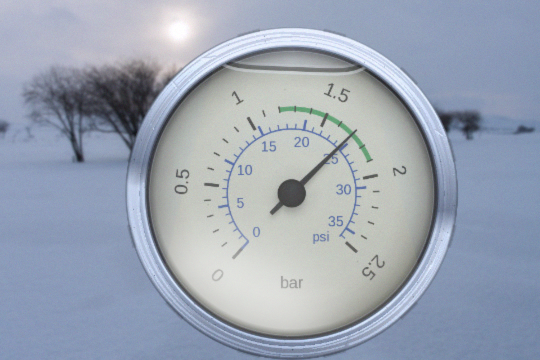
1.7bar
